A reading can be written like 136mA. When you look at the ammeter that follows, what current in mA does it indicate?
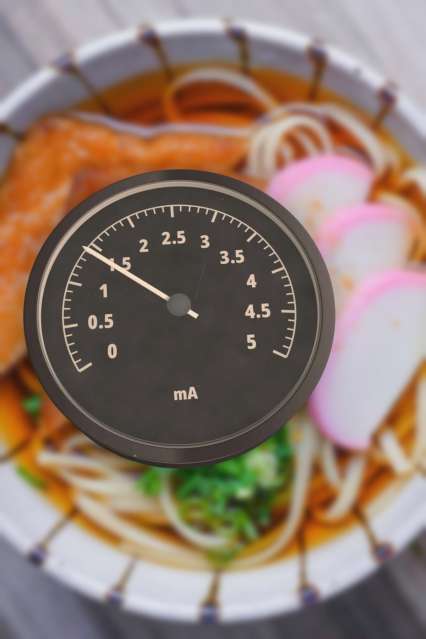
1.4mA
